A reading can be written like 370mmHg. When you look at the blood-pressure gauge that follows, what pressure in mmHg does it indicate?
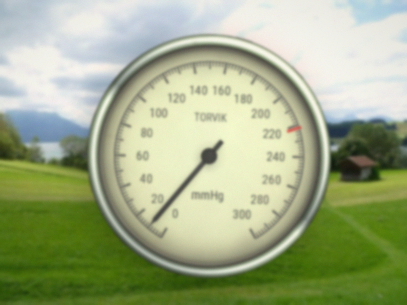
10mmHg
